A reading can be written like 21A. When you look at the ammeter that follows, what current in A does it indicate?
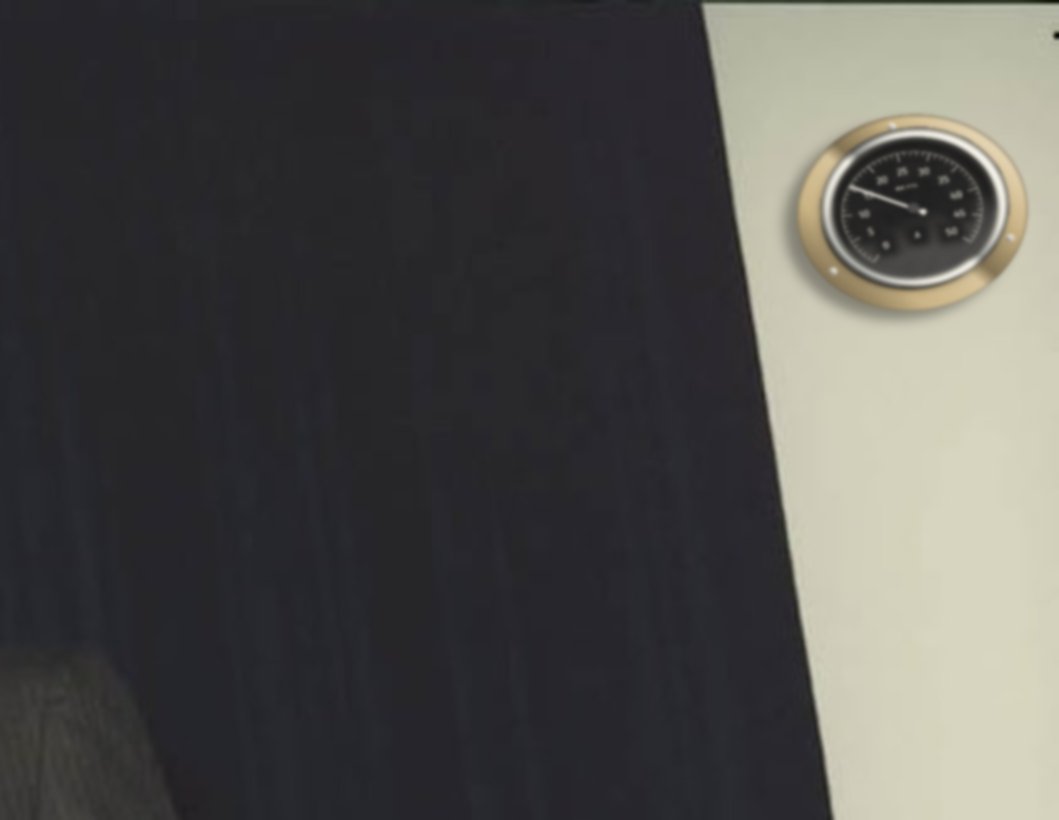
15A
